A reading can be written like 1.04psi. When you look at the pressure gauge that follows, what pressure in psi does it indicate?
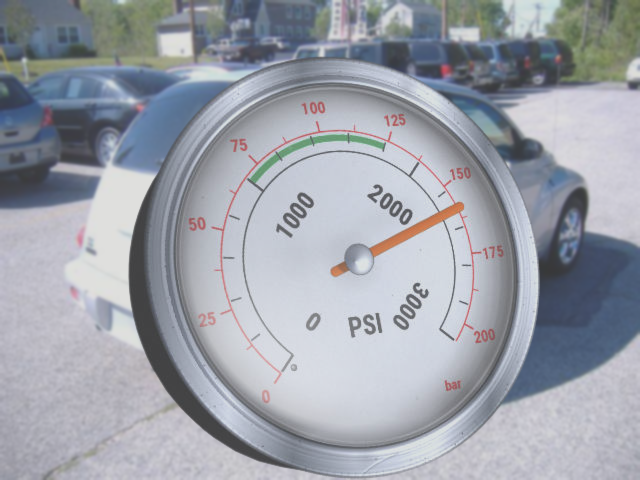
2300psi
